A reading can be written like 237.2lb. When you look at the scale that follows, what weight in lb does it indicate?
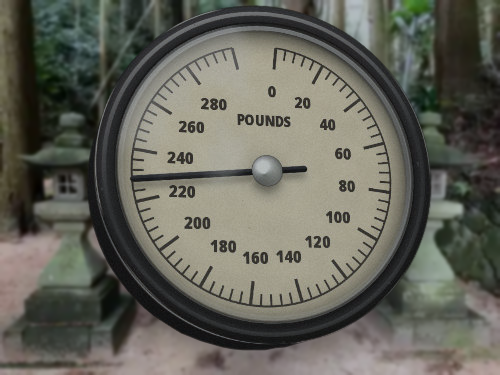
228lb
